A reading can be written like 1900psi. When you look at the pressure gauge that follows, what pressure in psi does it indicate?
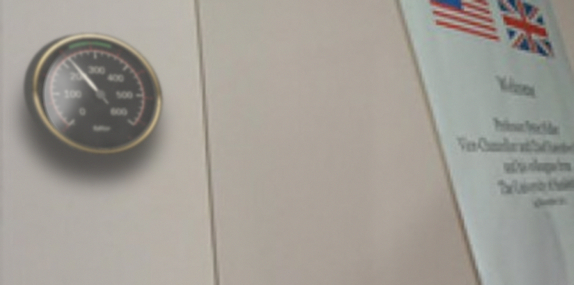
220psi
